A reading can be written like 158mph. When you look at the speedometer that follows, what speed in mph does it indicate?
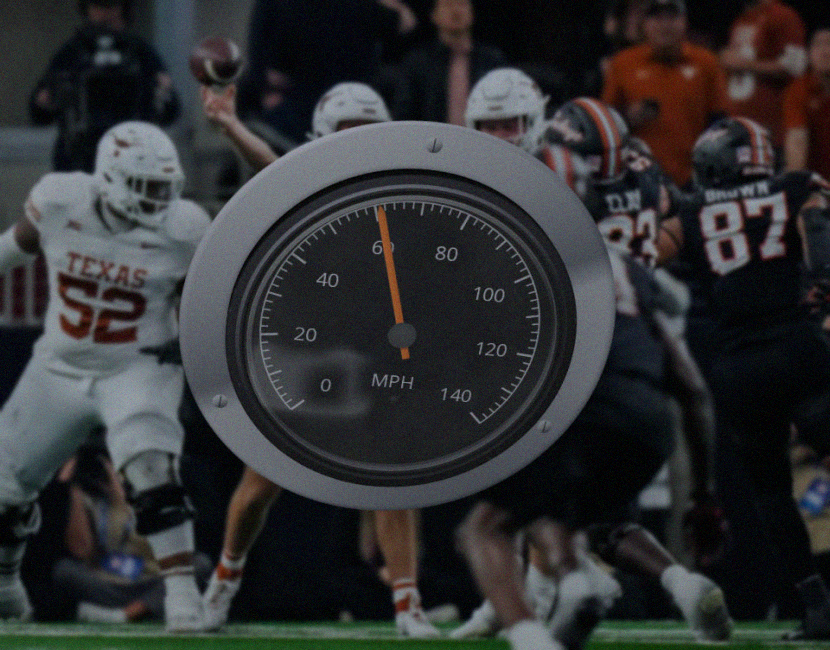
61mph
